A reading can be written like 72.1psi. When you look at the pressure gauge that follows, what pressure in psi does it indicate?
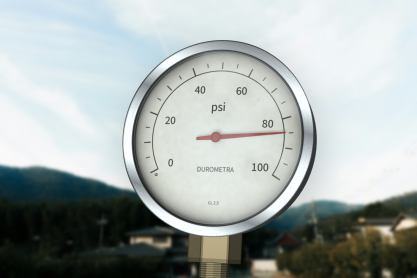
85psi
